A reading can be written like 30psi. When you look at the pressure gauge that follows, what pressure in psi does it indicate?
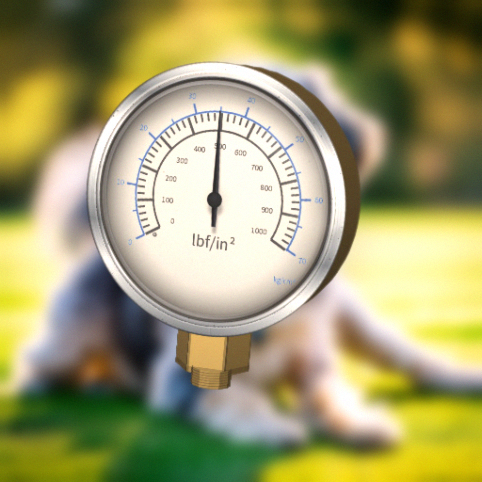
500psi
